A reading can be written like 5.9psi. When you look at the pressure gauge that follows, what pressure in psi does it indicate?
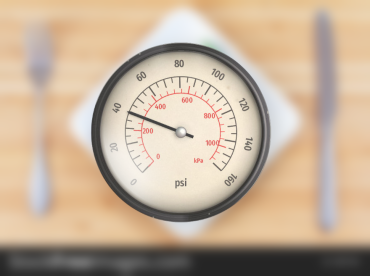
40psi
